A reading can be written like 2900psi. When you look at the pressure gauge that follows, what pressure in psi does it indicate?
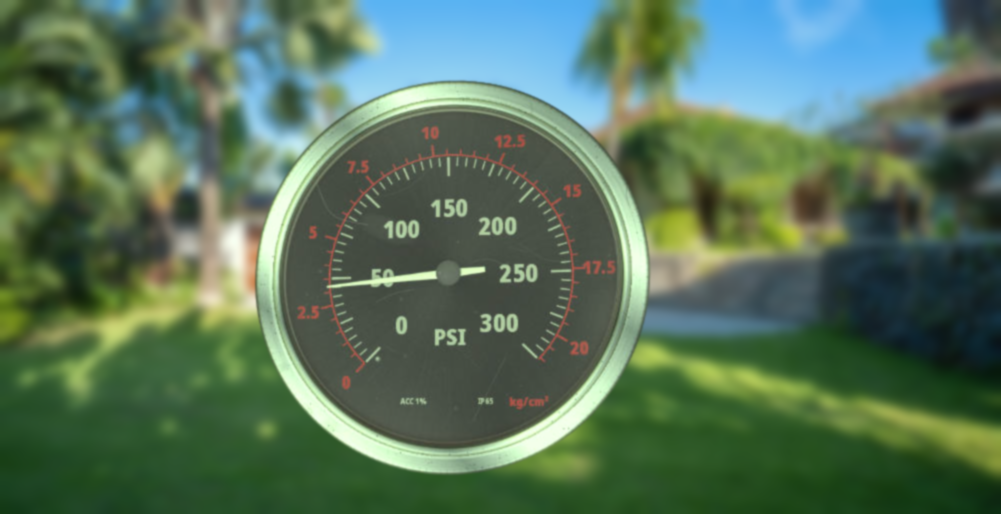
45psi
